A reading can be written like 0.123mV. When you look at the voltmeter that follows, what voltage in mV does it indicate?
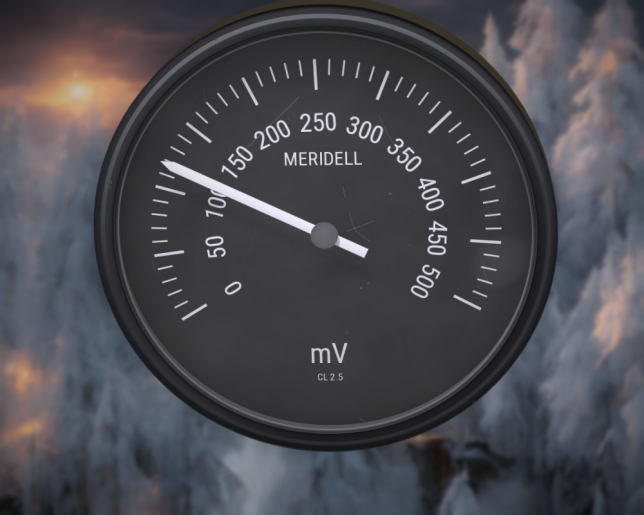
120mV
